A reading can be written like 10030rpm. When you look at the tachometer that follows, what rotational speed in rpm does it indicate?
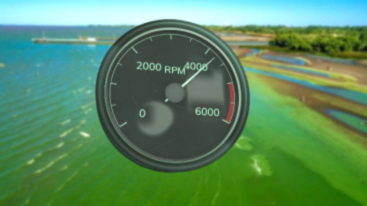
4250rpm
